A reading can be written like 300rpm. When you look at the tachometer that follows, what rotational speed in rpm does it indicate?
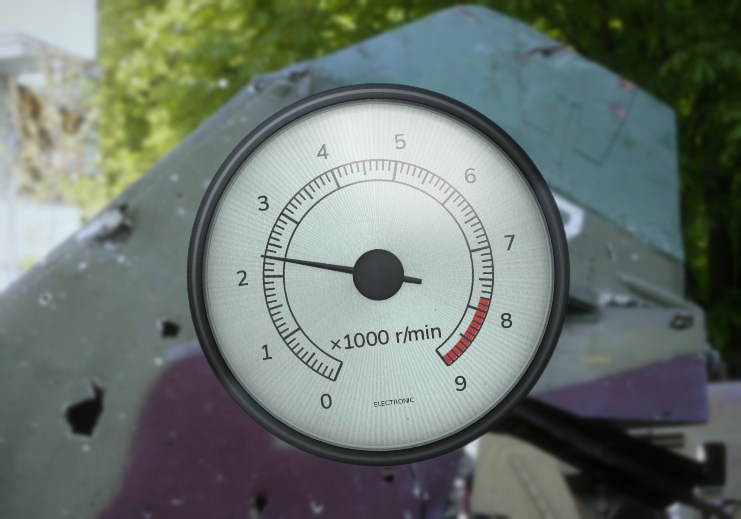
2300rpm
